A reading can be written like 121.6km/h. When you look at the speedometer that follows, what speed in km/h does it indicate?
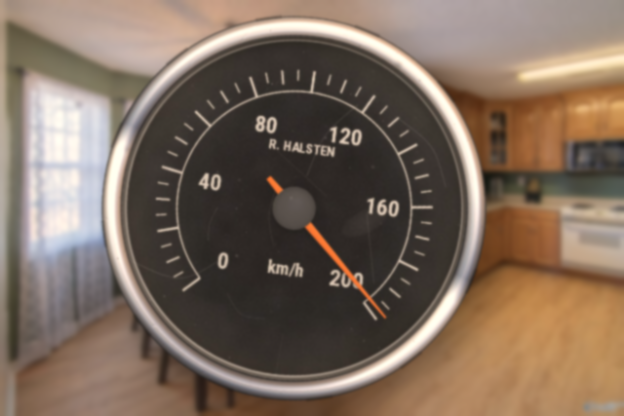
197.5km/h
